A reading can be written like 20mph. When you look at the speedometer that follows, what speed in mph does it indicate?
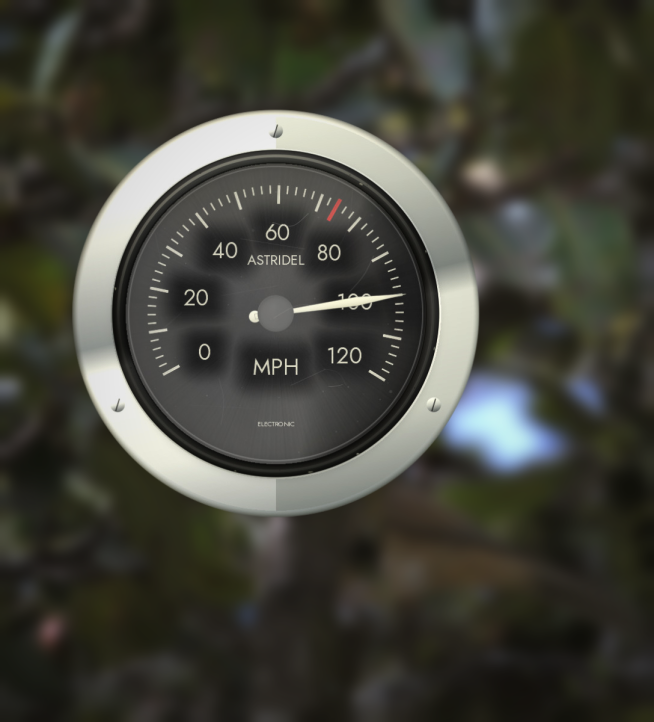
100mph
